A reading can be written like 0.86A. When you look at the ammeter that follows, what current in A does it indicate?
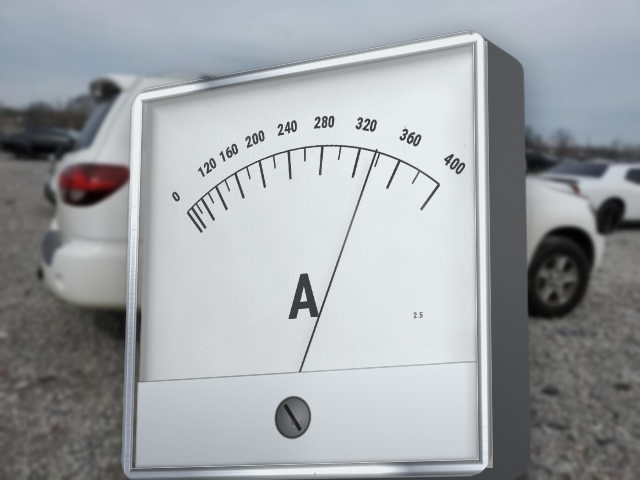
340A
